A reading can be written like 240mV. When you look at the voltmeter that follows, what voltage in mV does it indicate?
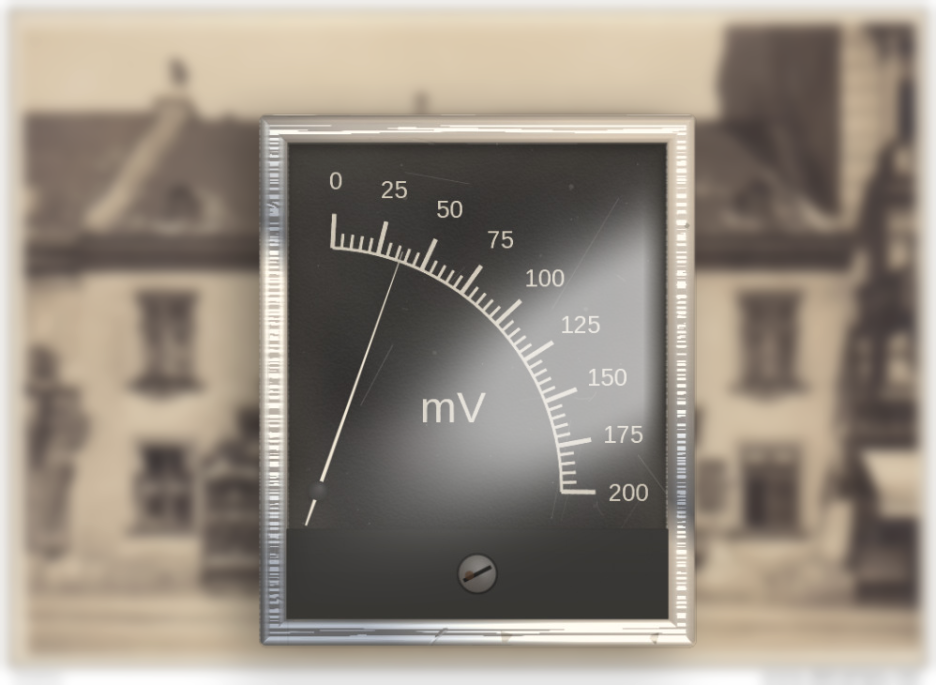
37.5mV
